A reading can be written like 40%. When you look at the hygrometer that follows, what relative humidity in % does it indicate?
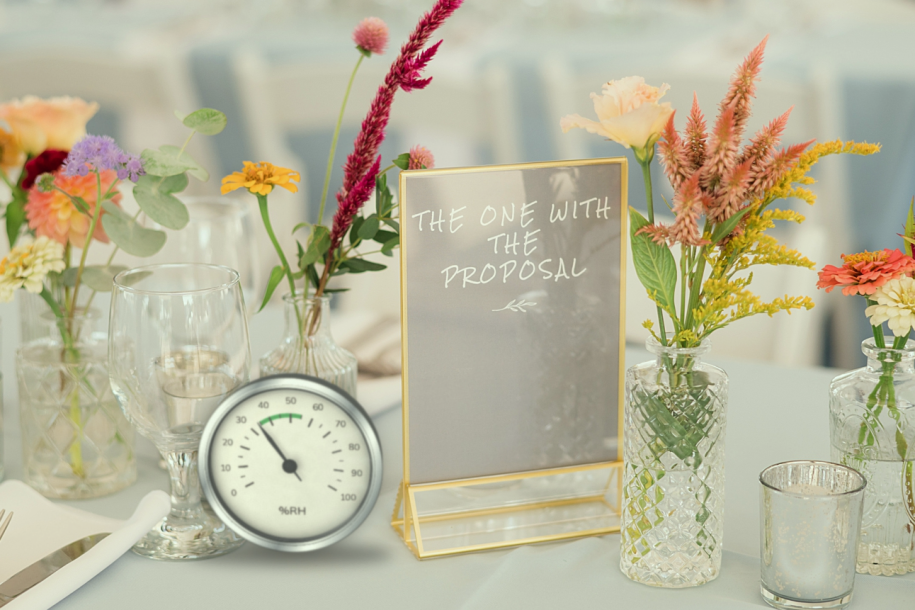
35%
